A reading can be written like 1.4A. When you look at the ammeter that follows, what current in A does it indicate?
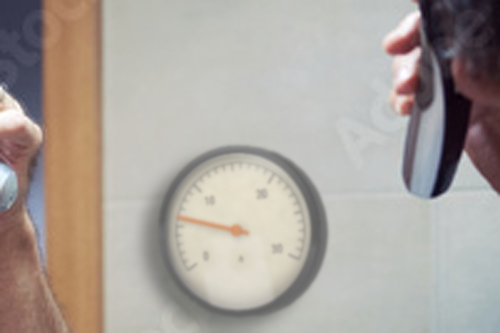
6A
